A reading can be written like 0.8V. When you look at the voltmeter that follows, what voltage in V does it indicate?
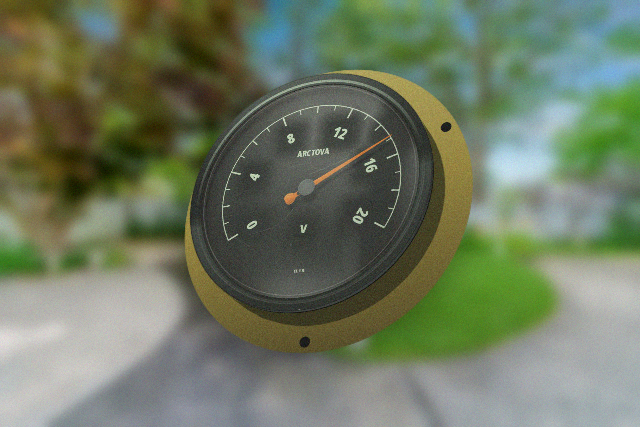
15V
